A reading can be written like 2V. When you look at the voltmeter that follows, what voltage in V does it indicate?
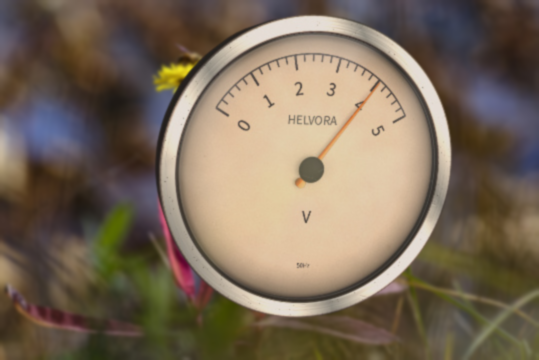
4V
